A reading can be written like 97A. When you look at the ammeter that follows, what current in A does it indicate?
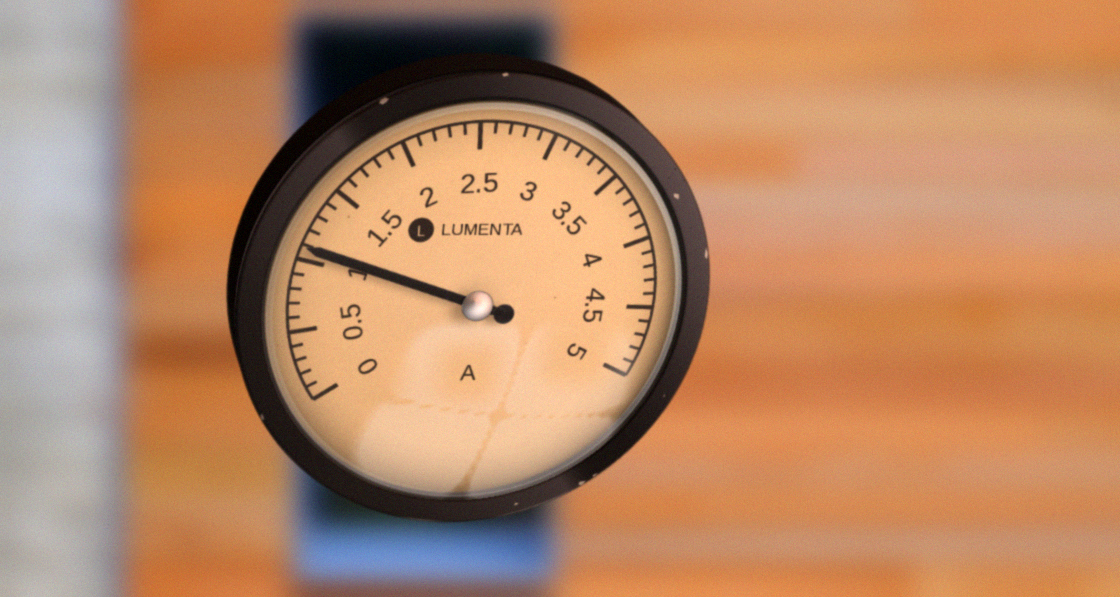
1.1A
